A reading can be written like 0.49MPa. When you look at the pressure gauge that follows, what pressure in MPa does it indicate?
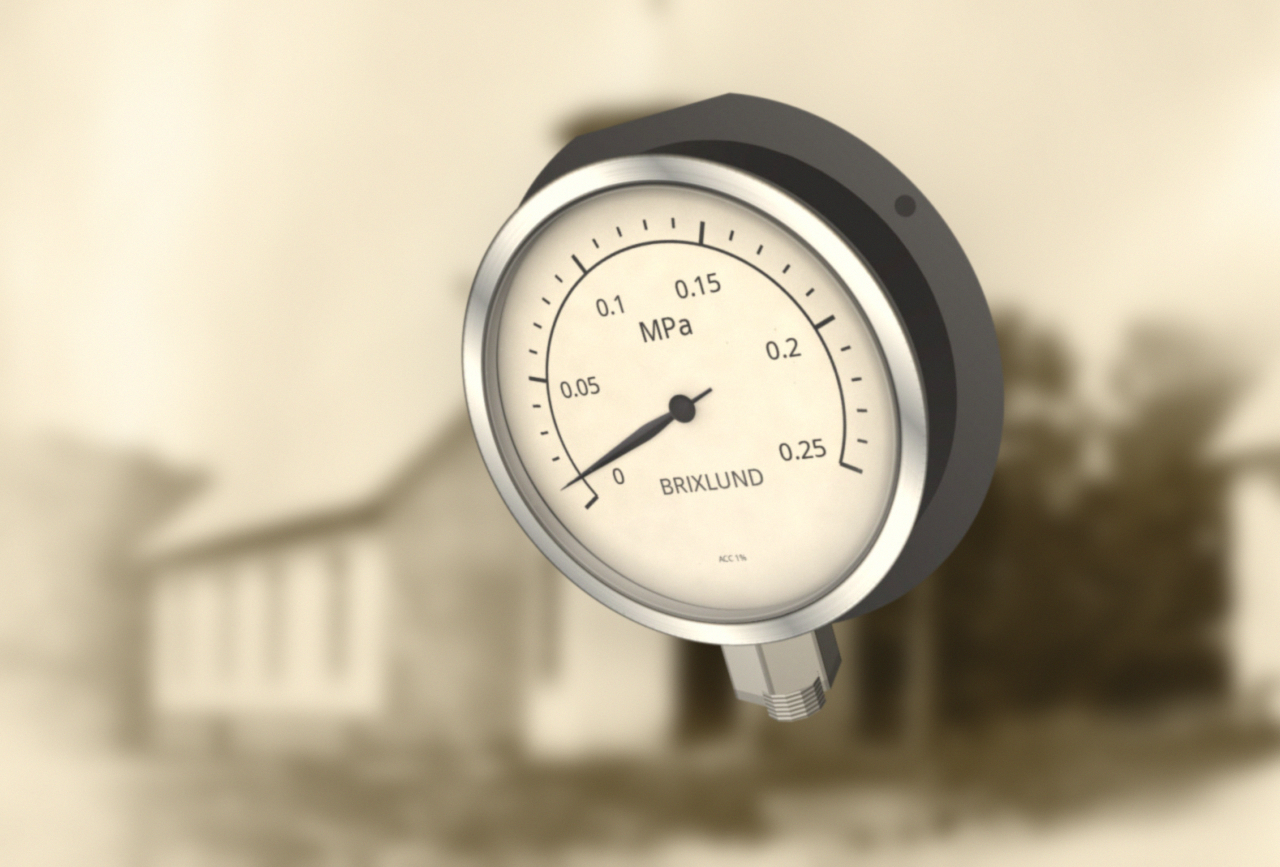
0.01MPa
